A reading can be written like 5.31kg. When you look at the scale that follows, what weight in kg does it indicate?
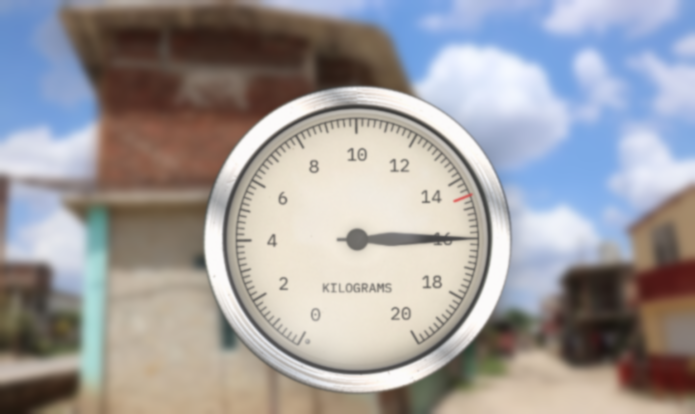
16kg
